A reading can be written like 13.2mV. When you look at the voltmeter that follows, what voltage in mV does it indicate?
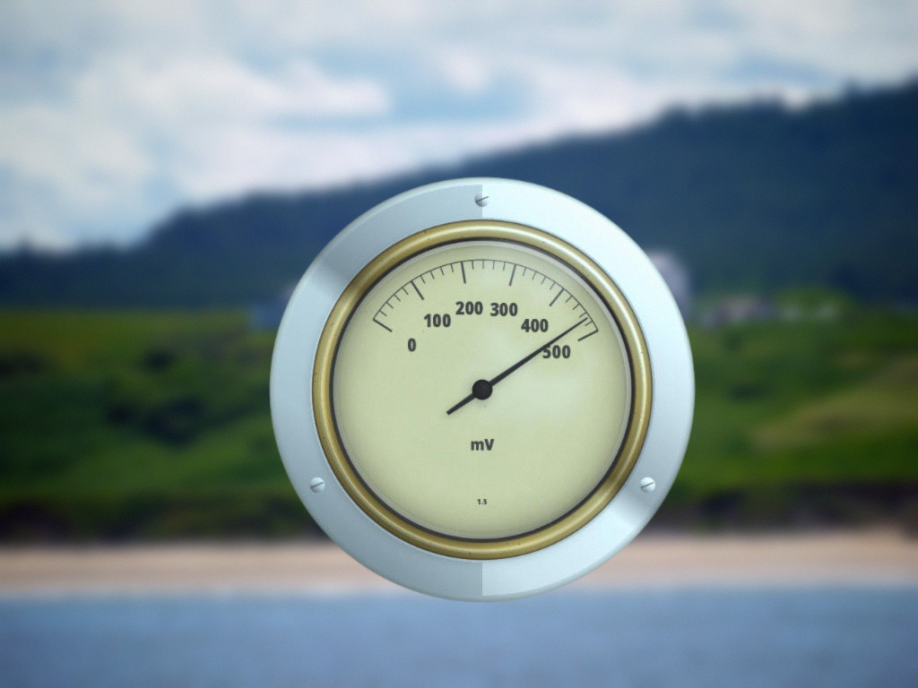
470mV
